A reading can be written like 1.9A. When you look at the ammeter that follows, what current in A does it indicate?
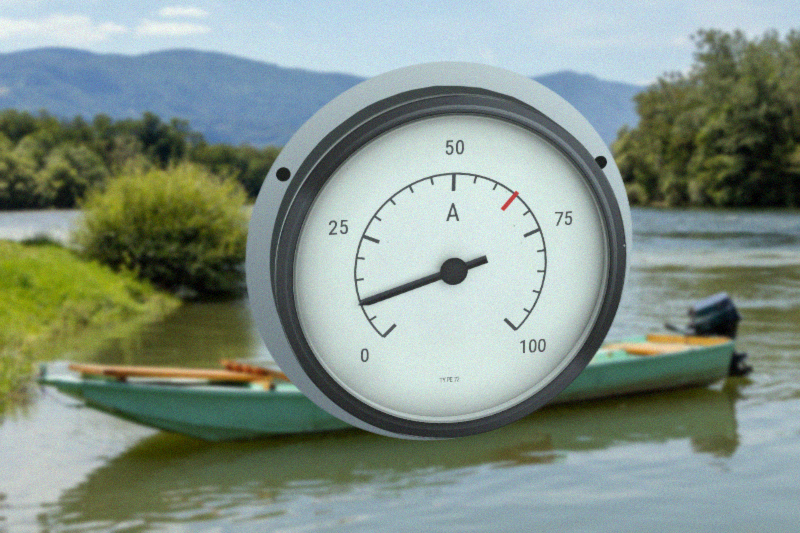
10A
